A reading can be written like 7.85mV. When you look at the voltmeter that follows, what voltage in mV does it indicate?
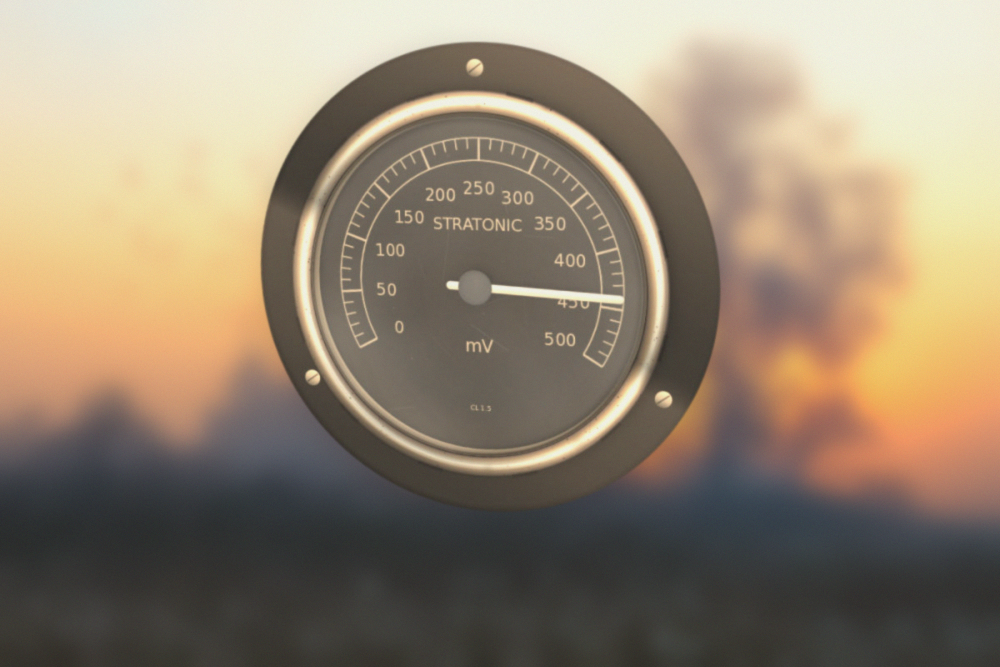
440mV
